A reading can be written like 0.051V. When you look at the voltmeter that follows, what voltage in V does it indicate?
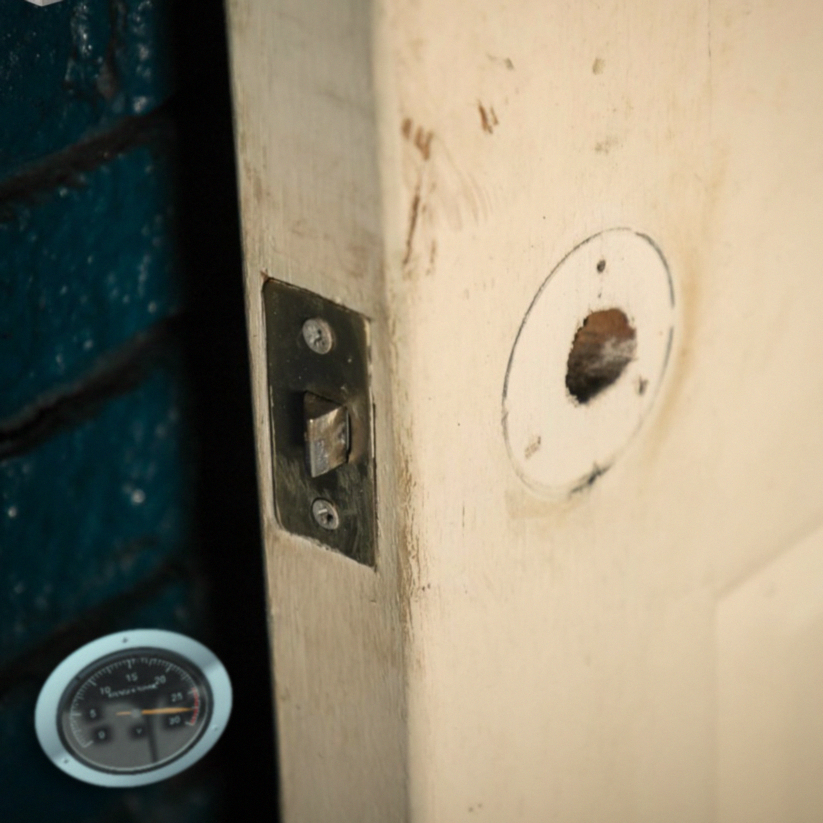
27.5V
